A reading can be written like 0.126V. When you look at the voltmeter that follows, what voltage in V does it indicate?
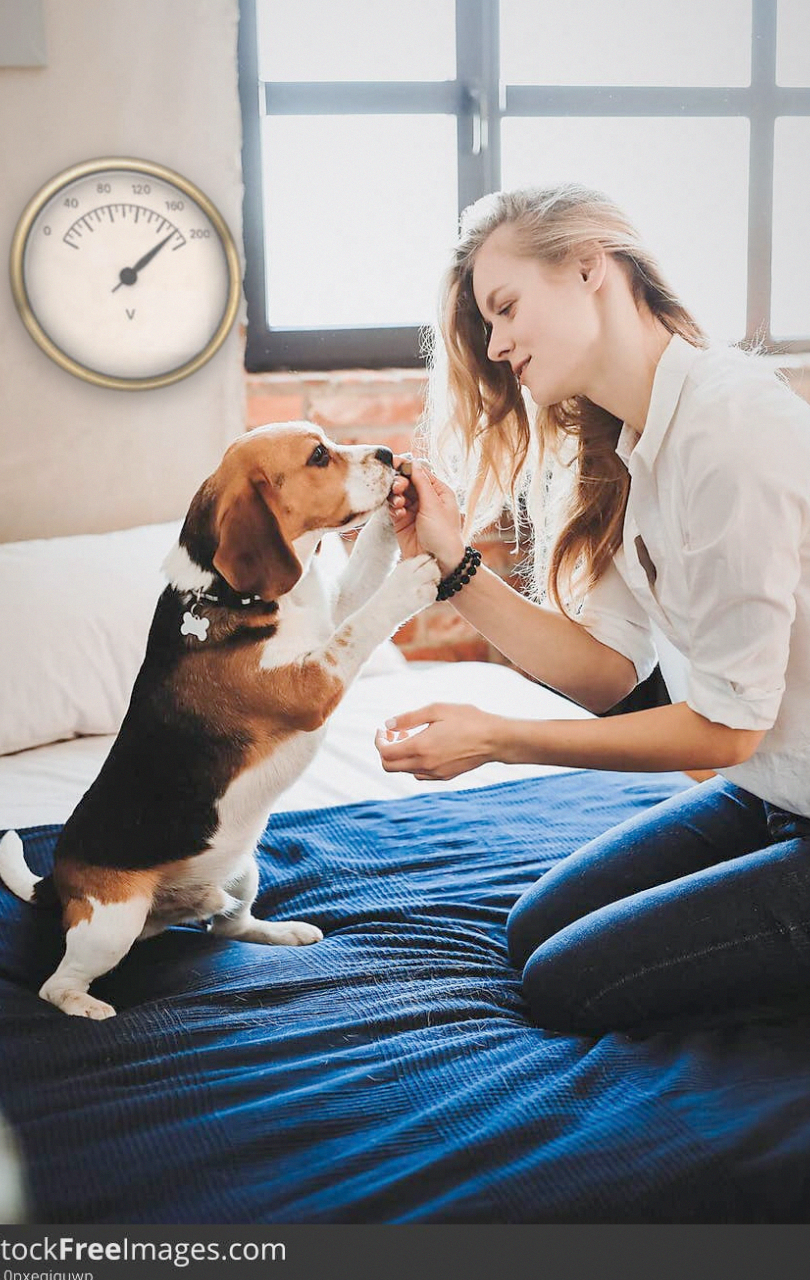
180V
